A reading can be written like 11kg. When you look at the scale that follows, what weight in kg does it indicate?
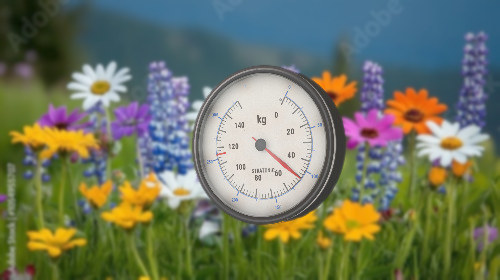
50kg
